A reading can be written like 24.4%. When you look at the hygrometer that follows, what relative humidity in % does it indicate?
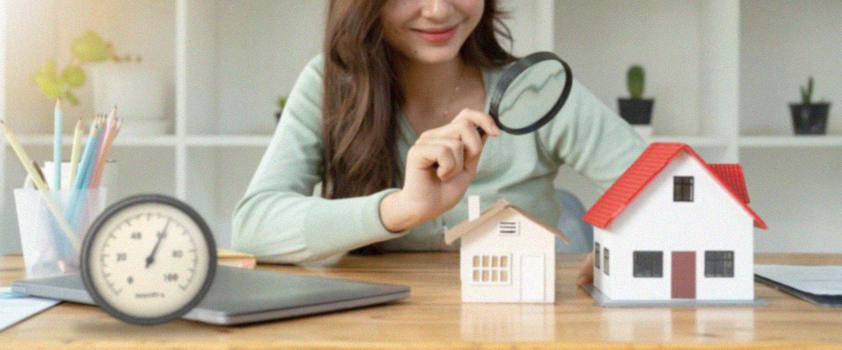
60%
